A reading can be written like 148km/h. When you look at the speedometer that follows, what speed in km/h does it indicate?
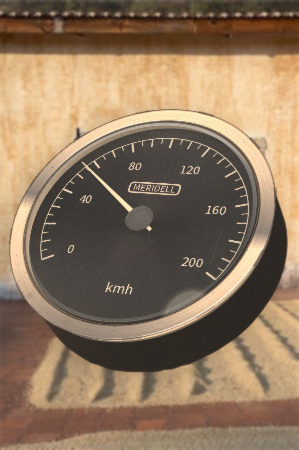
55km/h
